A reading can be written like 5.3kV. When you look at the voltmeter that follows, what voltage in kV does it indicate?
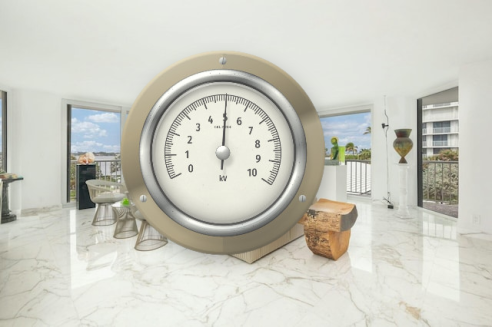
5kV
